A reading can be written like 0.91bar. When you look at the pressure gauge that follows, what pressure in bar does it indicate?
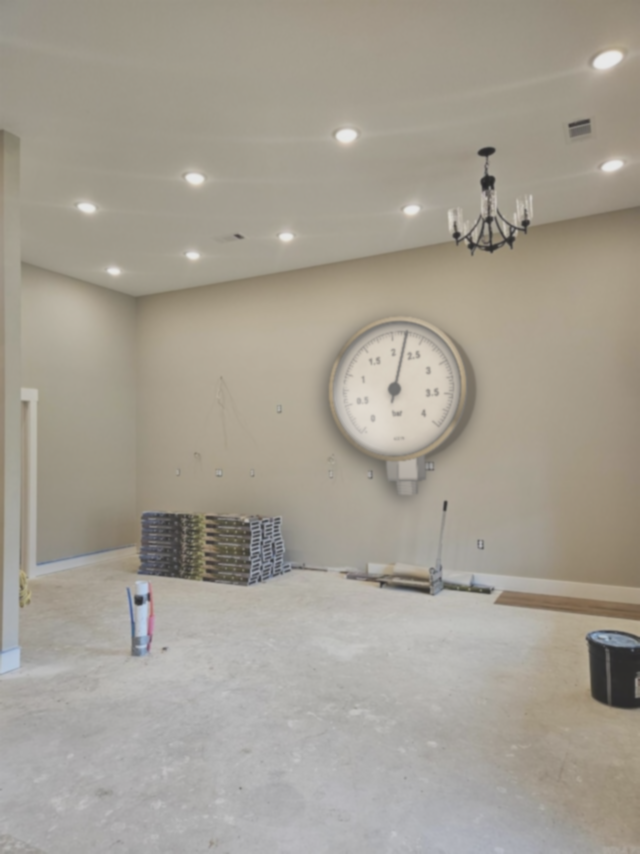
2.25bar
